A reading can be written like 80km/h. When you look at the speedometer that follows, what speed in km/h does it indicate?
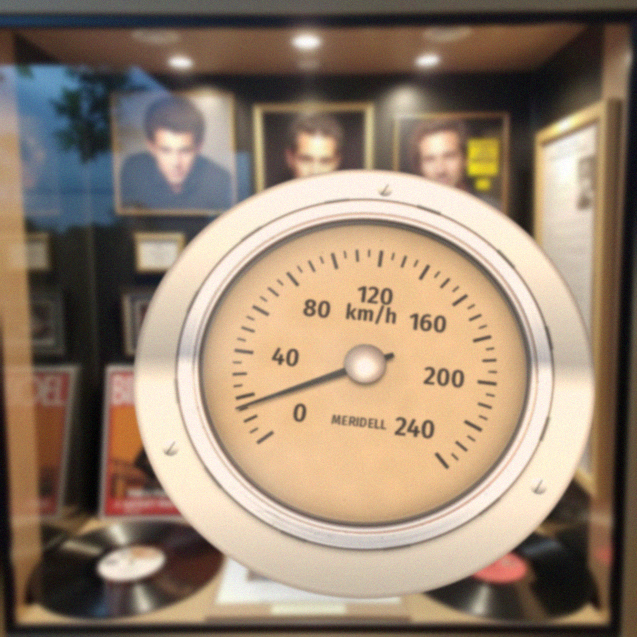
15km/h
